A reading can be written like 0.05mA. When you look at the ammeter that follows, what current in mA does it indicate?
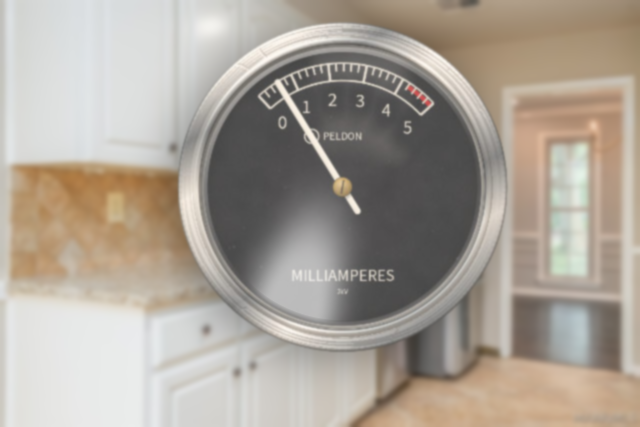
0.6mA
